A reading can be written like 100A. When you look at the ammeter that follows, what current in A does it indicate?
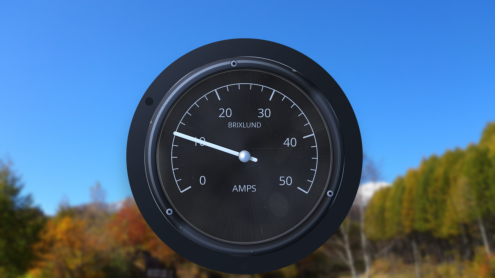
10A
